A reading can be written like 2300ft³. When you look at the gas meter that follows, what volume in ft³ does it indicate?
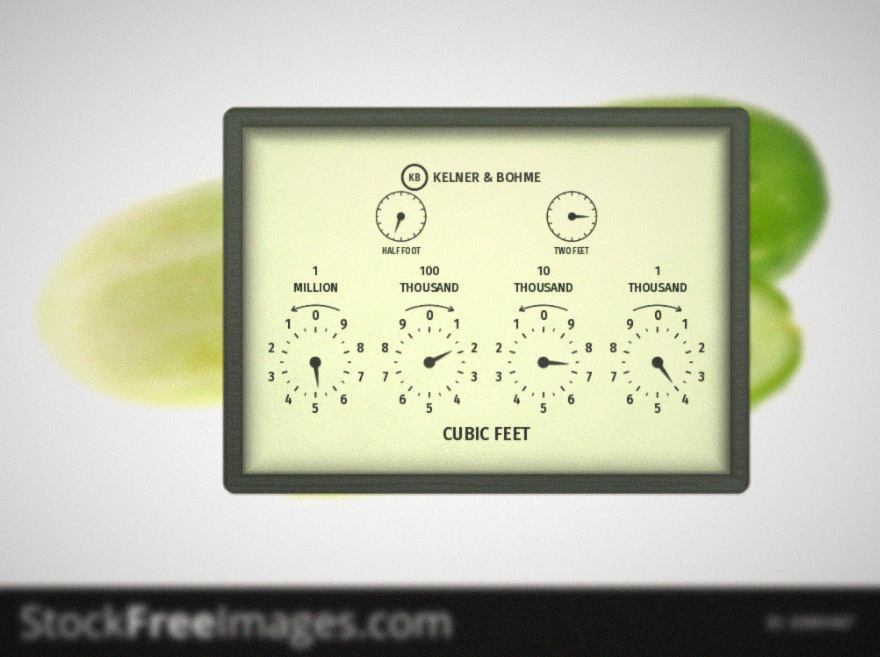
517400ft³
